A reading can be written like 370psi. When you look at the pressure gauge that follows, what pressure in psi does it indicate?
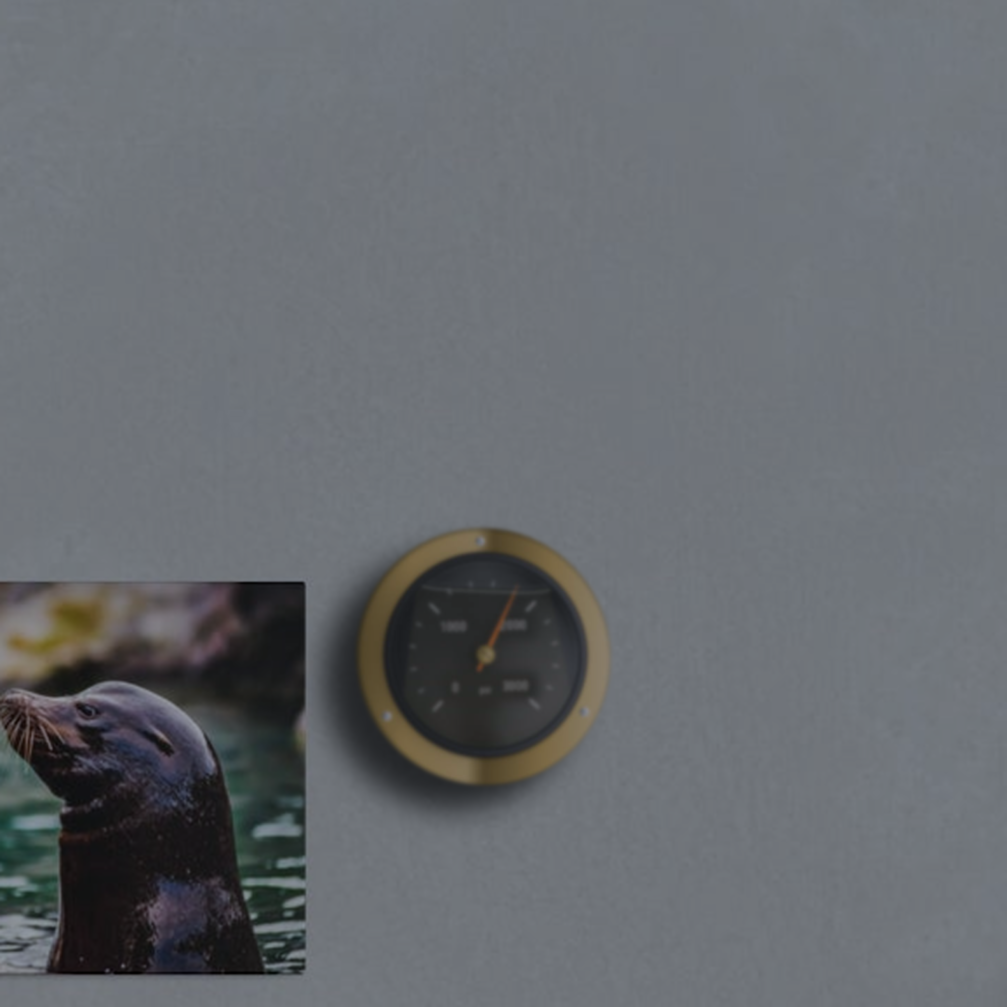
1800psi
